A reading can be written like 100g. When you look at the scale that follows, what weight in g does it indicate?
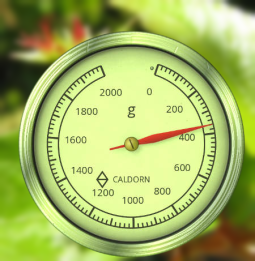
360g
